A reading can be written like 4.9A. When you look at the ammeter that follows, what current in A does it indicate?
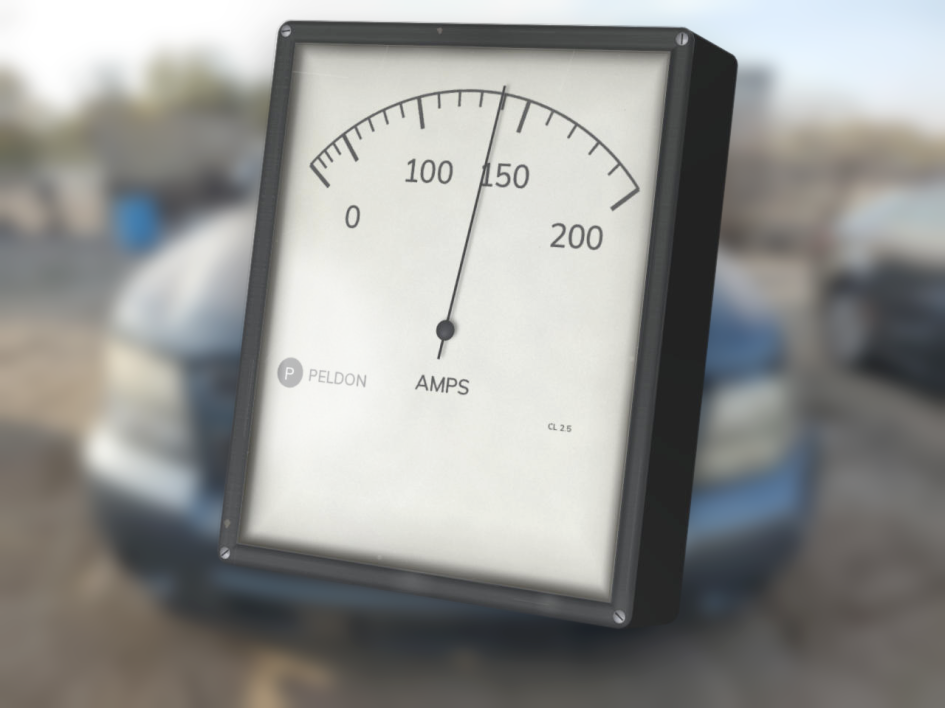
140A
